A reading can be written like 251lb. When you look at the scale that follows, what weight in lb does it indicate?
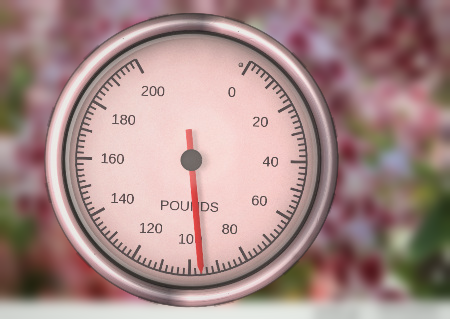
96lb
